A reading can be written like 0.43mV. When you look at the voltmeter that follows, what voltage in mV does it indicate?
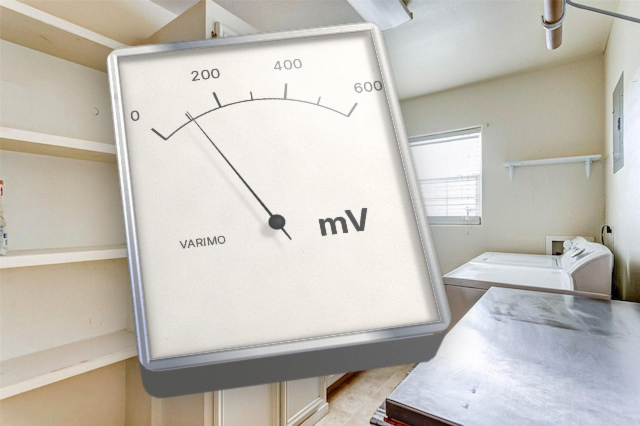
100mV
